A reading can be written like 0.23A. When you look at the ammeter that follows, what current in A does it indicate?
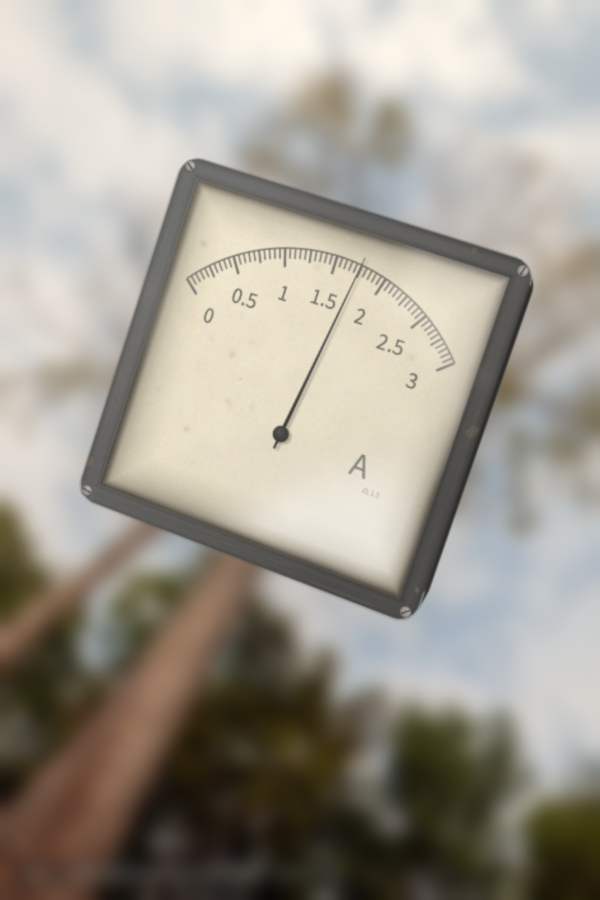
1.75A
